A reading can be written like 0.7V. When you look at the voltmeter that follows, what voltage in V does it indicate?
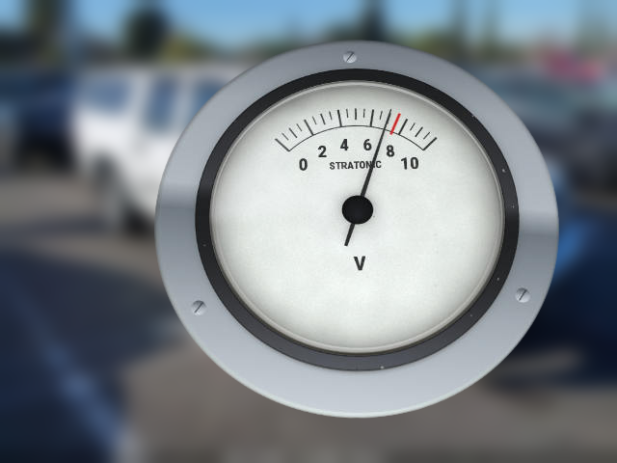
7V
